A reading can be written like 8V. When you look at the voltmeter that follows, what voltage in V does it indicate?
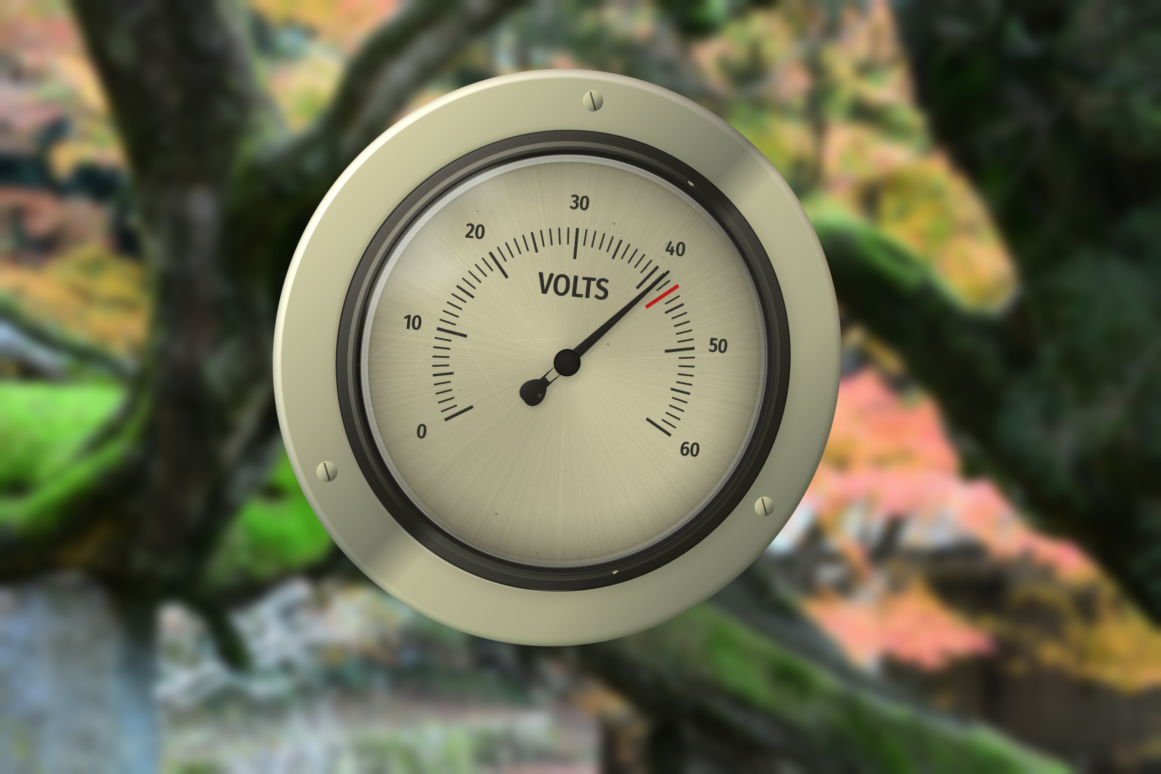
41V
